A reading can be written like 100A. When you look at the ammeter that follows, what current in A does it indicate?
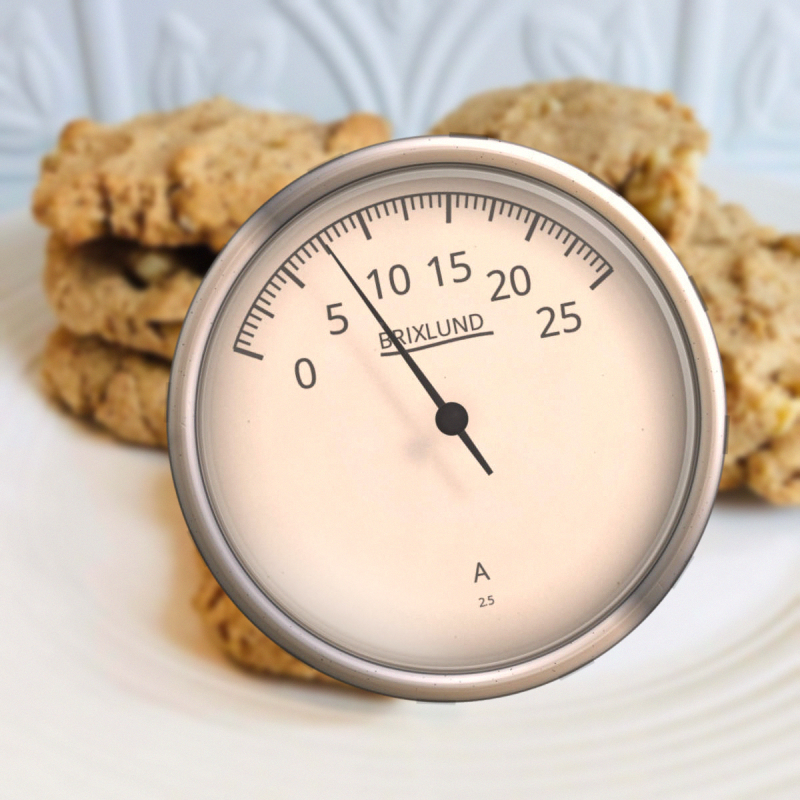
7.5A
